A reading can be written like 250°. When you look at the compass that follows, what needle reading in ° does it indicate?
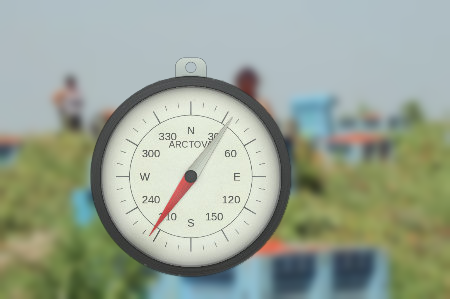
215°
